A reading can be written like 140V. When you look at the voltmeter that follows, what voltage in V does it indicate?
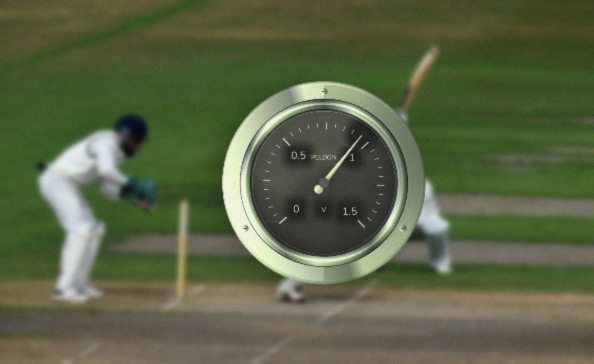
0.95V
